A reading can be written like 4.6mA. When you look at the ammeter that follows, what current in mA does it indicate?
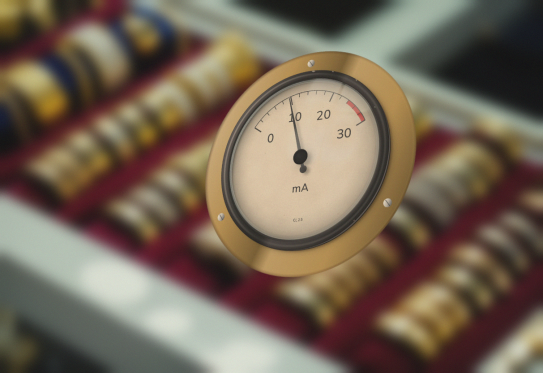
10mA
